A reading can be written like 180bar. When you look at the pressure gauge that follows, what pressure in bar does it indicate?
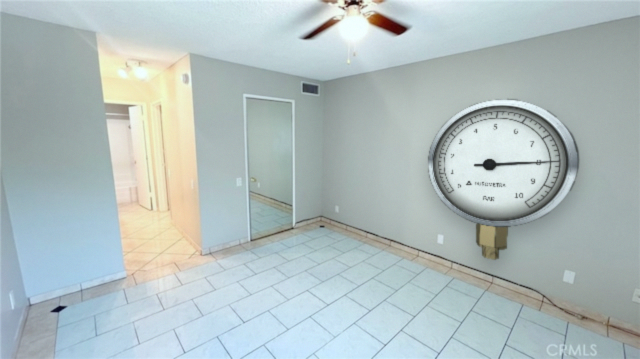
8bar
